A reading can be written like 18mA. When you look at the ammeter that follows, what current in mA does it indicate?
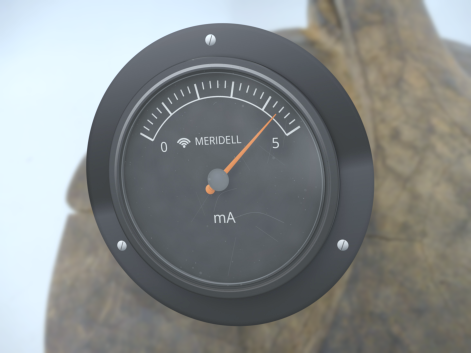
4.4mA
